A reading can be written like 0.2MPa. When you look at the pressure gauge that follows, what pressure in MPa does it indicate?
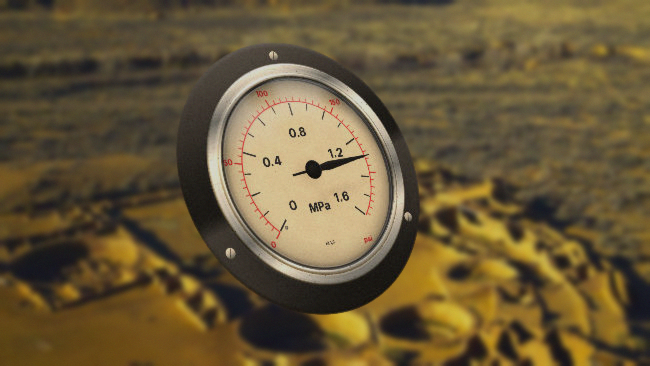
1.3MPa
